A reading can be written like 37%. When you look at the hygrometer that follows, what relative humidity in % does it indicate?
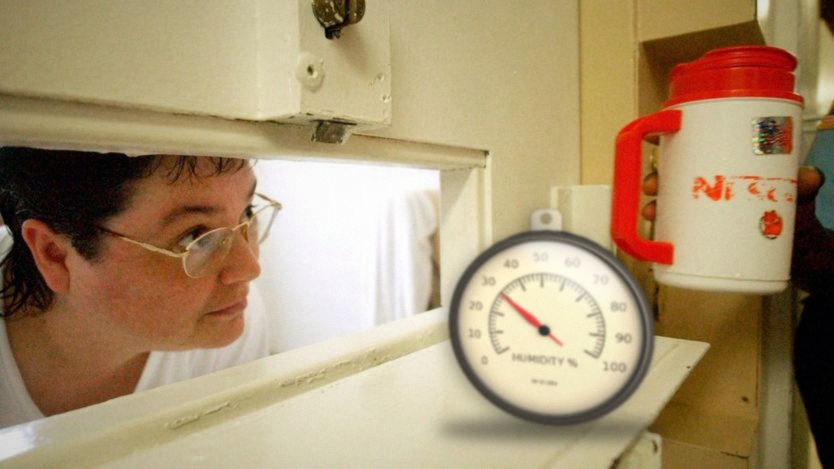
30%
